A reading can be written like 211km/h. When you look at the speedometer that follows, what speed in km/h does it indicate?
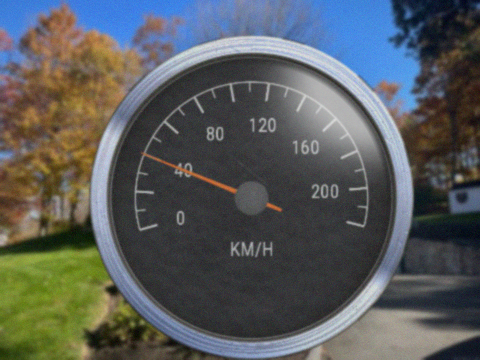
40km/h
